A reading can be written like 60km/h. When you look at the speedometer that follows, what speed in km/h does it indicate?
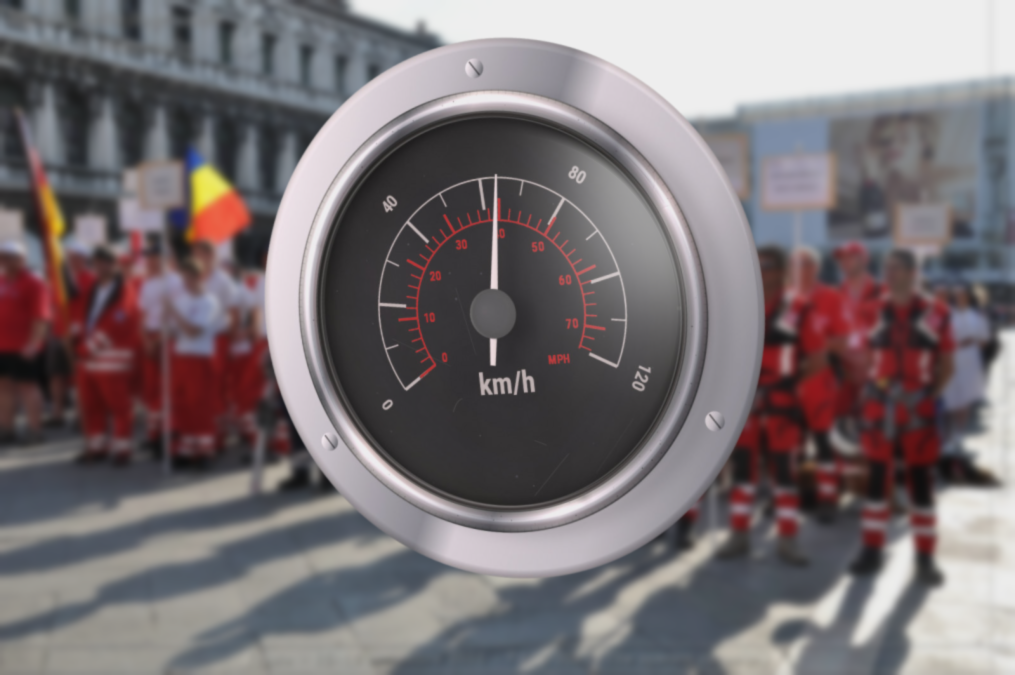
65km/h
